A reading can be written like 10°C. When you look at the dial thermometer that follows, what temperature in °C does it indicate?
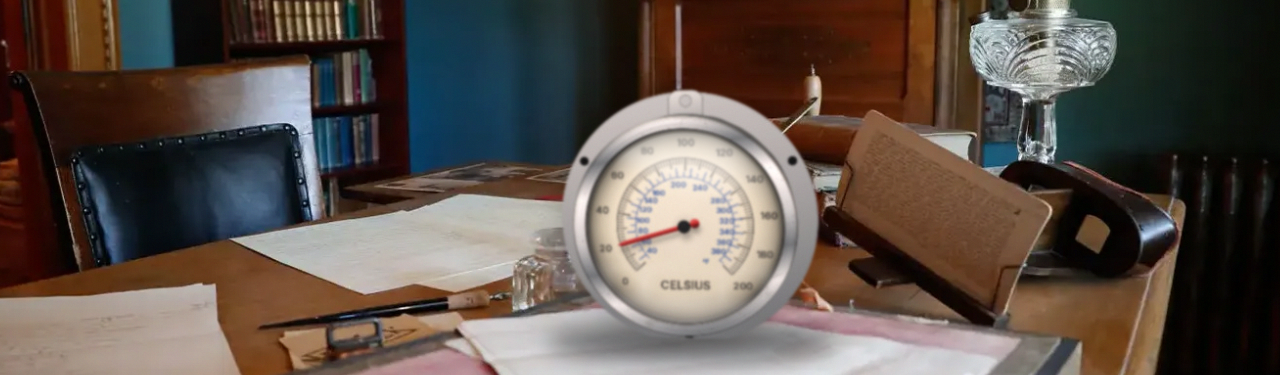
20°C
